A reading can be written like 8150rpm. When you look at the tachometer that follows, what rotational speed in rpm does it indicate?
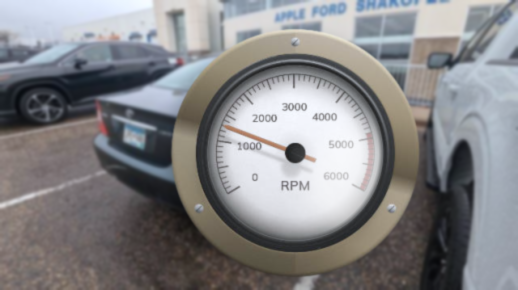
1300rpm
